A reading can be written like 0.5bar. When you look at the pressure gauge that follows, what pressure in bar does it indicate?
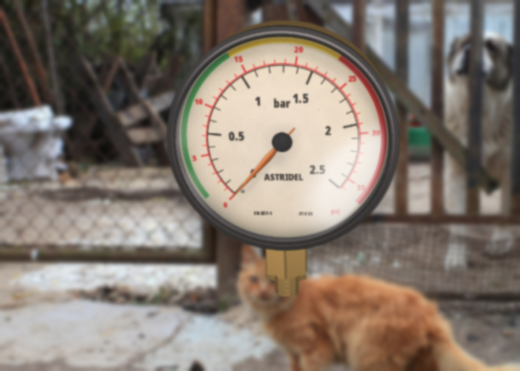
0bar
